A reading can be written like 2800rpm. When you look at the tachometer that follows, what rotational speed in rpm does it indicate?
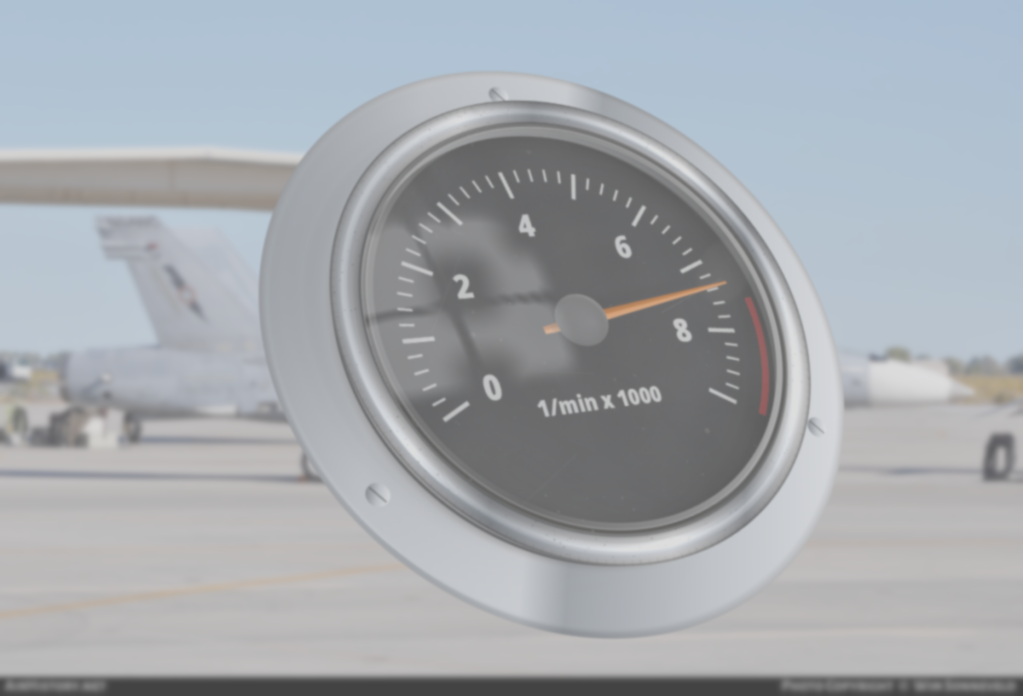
7400rpm
